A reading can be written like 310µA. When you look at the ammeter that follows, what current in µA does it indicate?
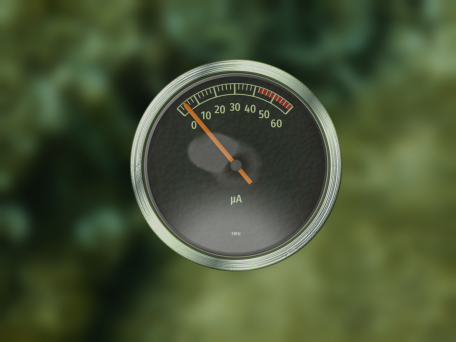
4µA
